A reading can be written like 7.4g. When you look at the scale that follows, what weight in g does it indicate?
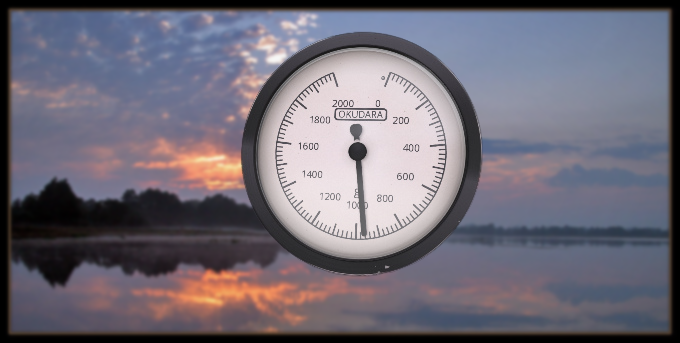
960g
